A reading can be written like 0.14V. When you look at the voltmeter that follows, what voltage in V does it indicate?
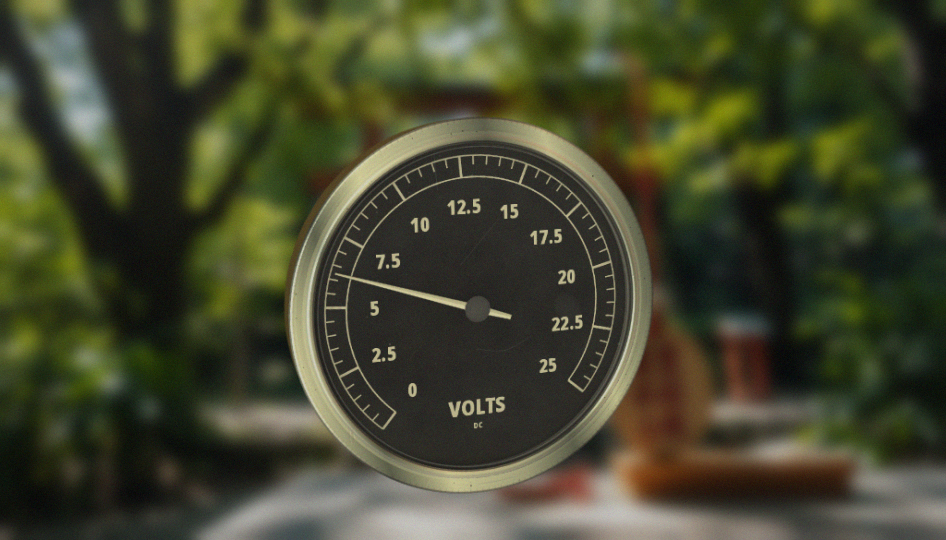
6.25V
